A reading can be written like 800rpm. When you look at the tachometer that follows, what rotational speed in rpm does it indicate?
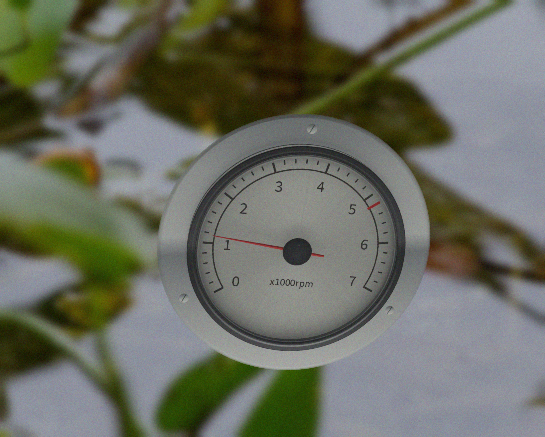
1200rpm
